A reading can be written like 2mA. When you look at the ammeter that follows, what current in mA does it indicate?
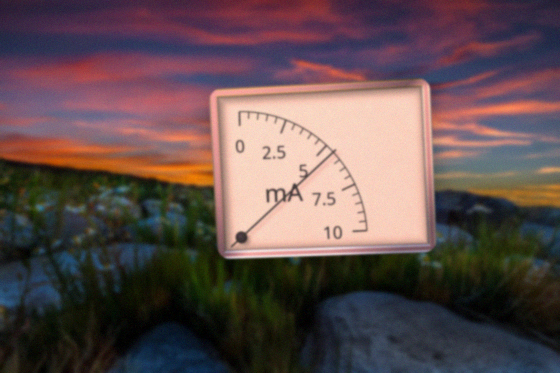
5.5mA
